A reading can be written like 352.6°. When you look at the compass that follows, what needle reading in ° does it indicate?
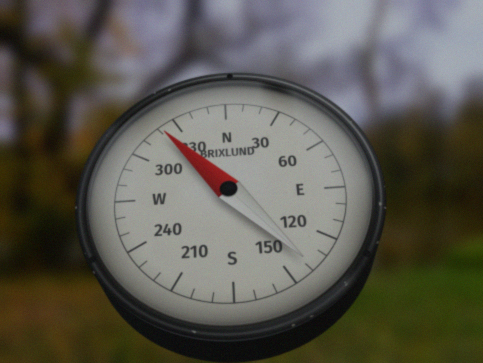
320°
